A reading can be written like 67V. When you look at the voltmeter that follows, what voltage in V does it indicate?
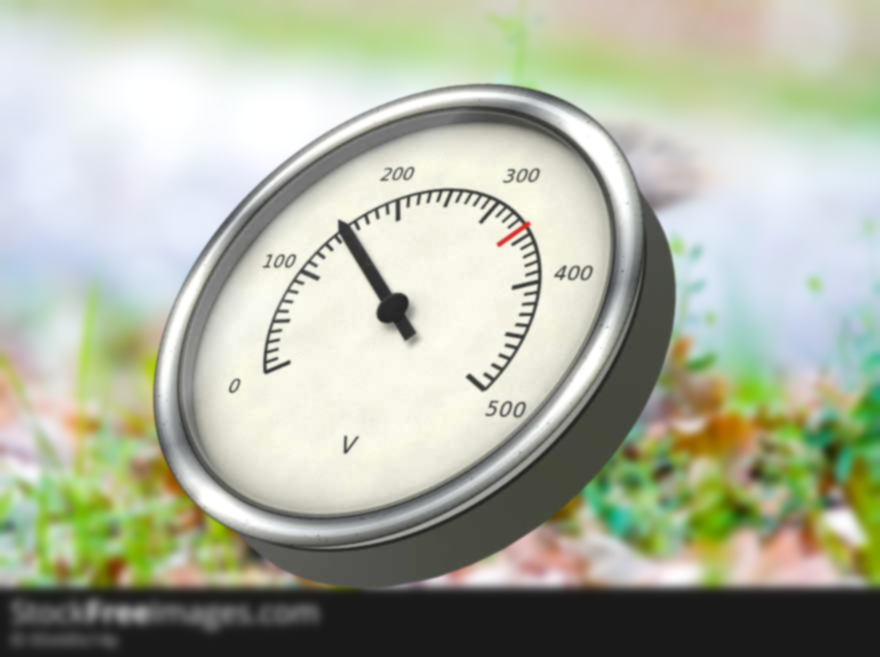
150V
